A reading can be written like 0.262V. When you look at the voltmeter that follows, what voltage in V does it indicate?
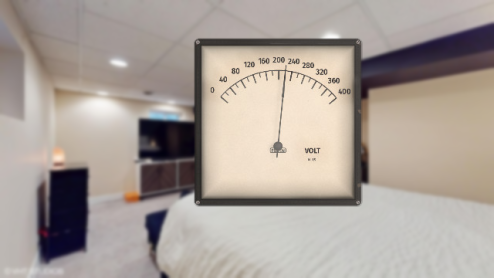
220V
